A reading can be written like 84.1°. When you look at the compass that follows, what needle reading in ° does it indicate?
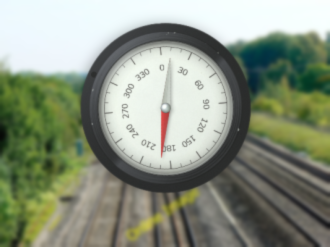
190°
